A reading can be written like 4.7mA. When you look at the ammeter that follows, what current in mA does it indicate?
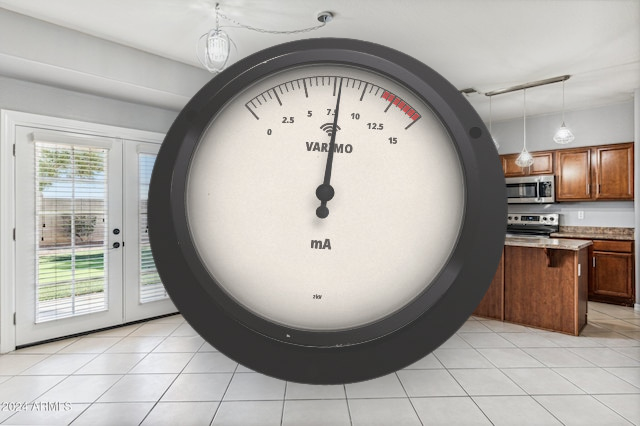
8mA
